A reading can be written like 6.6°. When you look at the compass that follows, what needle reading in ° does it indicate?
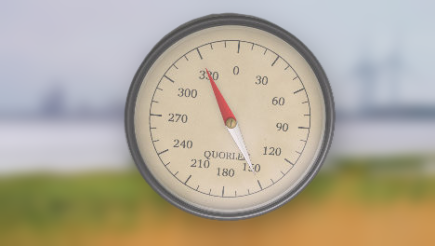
330°
